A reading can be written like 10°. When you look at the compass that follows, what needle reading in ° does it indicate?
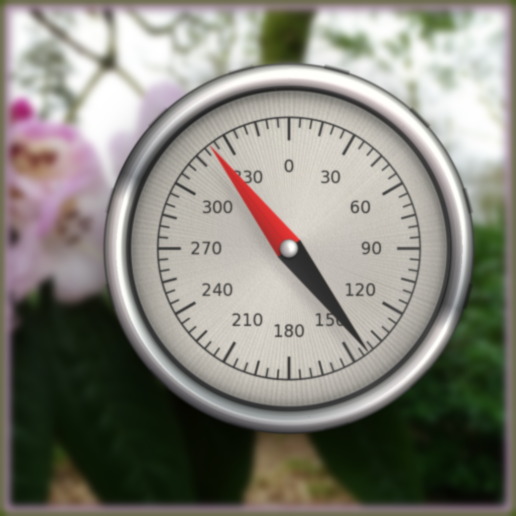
322.5°
